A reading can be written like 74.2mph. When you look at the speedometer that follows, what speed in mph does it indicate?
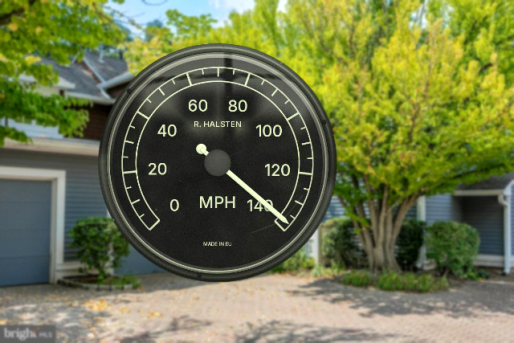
137.5mph
